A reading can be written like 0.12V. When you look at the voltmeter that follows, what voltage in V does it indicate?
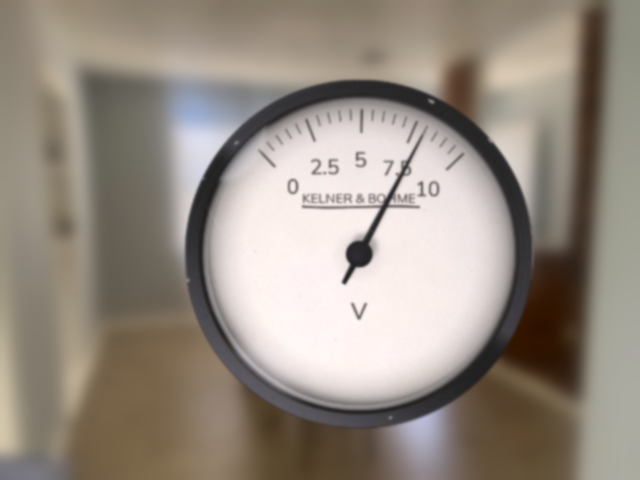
8V
